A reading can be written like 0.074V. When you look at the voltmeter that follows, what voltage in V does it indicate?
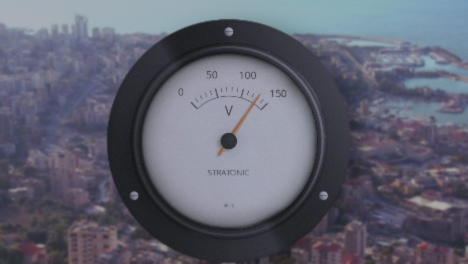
130V
